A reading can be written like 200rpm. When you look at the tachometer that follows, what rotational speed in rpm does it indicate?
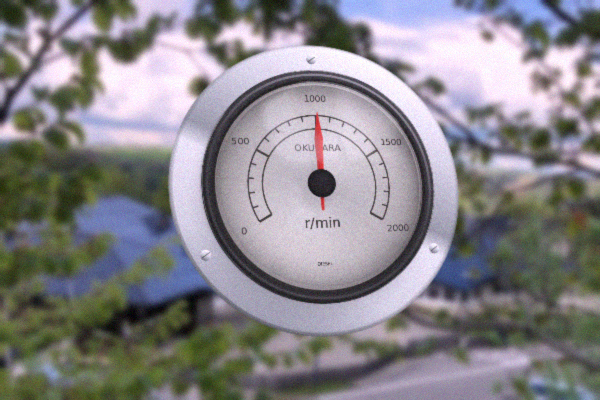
1000rpm
